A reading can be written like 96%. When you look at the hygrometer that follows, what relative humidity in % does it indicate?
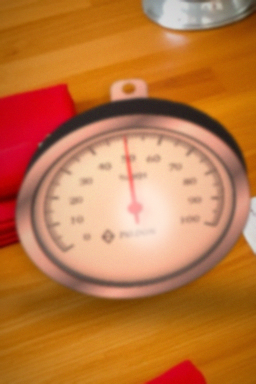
50%
